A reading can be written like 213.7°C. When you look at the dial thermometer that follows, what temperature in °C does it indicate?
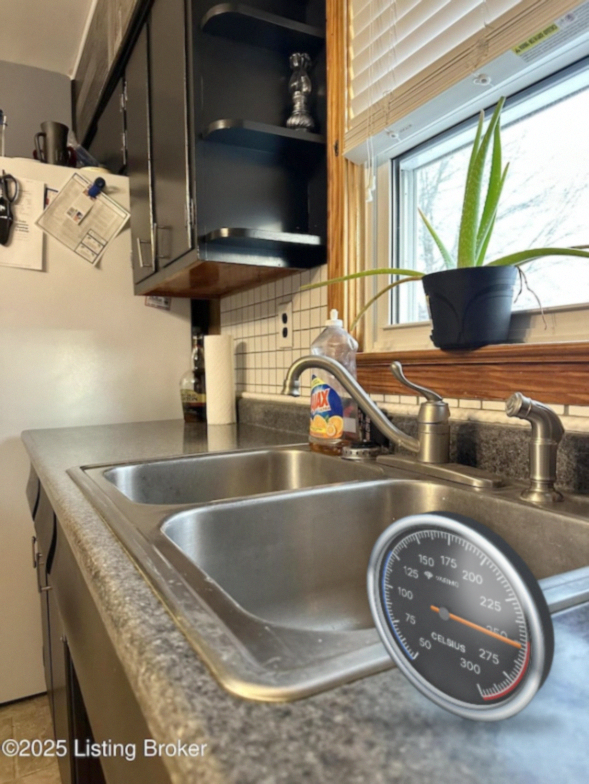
250°C
